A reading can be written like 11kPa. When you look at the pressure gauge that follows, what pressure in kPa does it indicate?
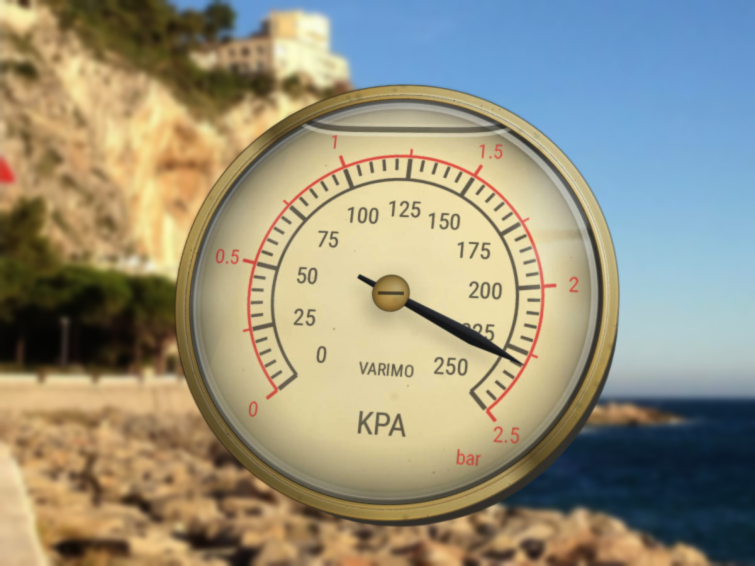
230kPa
